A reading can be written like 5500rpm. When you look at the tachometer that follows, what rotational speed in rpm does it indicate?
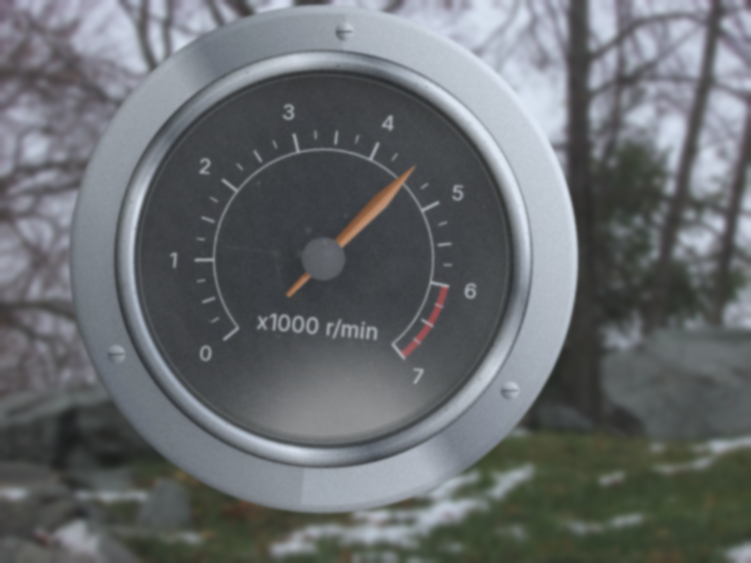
4500rpm
